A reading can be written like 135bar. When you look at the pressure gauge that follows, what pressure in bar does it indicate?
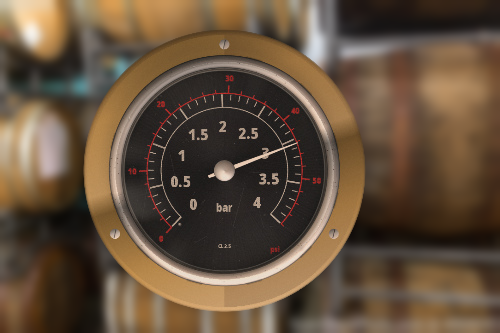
3.05bar
